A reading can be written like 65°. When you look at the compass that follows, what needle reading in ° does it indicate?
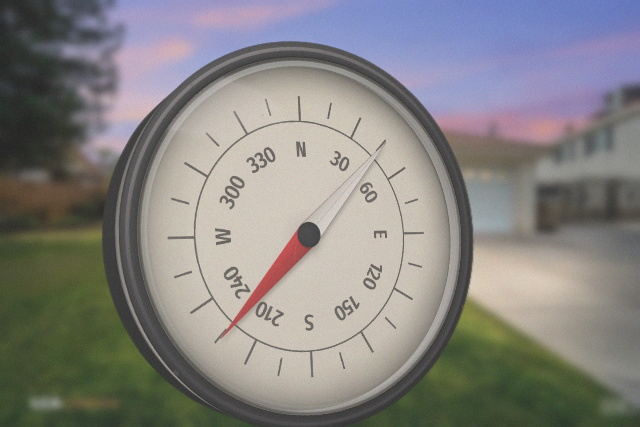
225°
